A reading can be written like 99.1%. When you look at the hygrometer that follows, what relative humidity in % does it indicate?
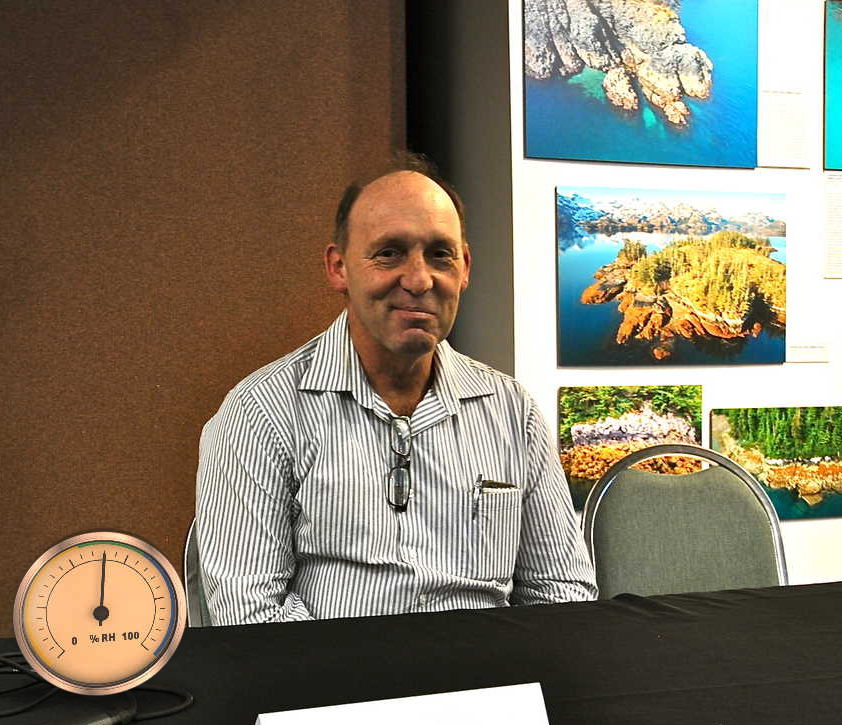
52%
